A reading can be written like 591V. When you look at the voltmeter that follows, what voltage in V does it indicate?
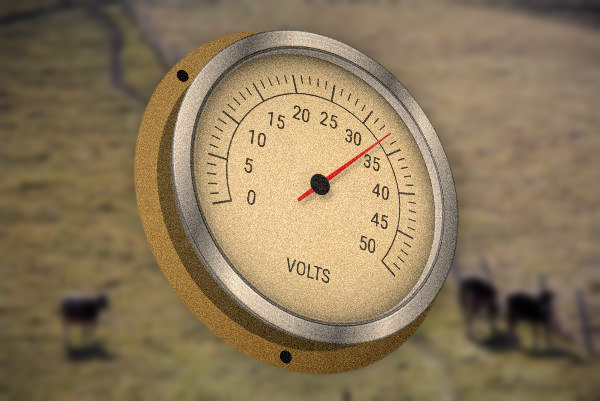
33V
